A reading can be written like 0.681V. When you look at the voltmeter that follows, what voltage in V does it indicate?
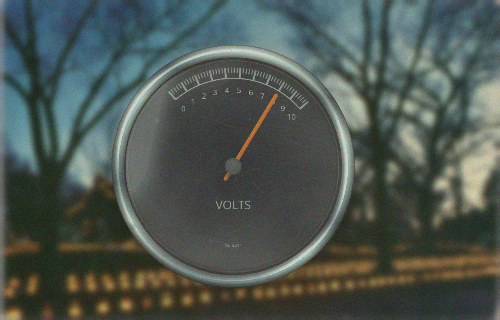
8V
